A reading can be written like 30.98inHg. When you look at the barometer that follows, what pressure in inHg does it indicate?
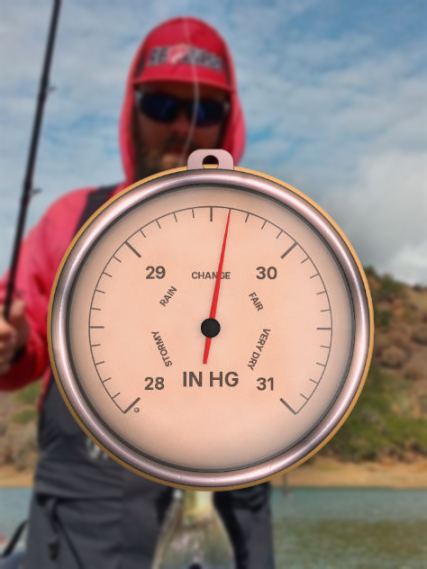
29.6inHg
